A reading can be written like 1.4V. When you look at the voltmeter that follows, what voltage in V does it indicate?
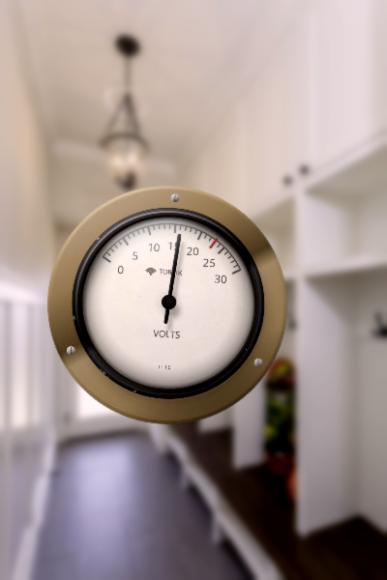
16V
